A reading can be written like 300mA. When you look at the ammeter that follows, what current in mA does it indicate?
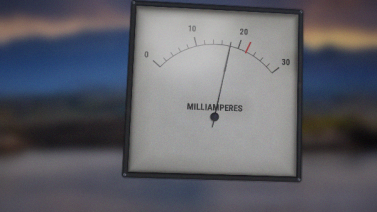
18mA
